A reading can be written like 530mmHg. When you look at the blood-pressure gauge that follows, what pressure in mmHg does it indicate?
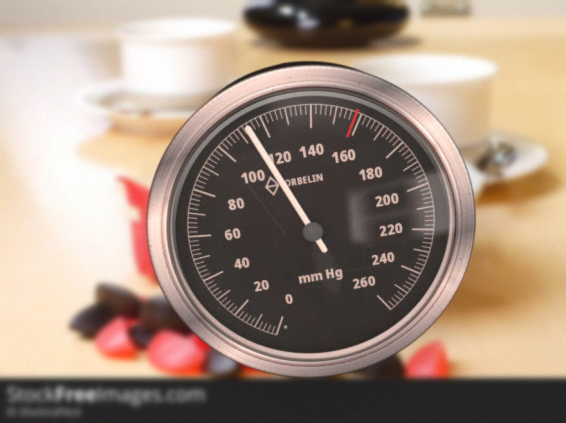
114mmHg
